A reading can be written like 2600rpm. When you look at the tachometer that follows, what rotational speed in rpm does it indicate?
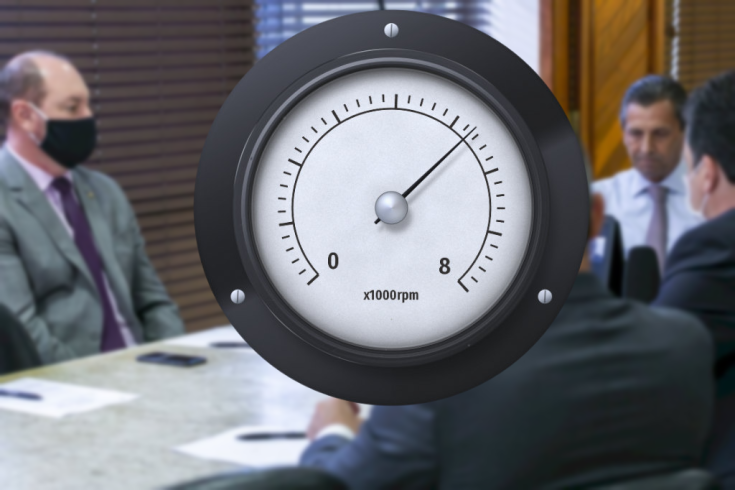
5300rpm
